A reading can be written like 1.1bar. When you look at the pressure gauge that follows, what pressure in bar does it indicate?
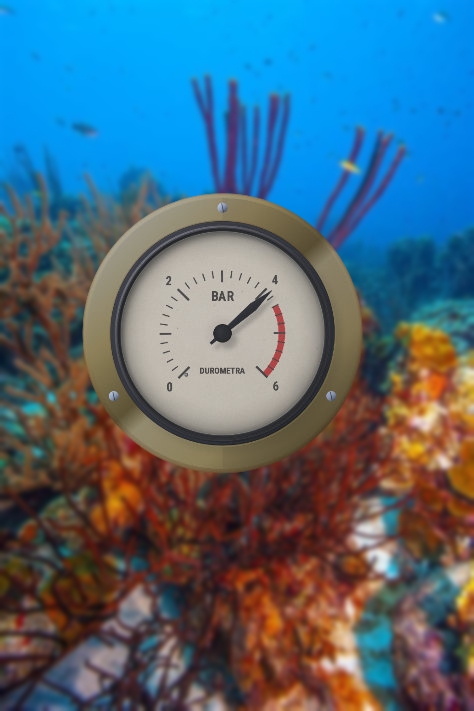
4.1bar
